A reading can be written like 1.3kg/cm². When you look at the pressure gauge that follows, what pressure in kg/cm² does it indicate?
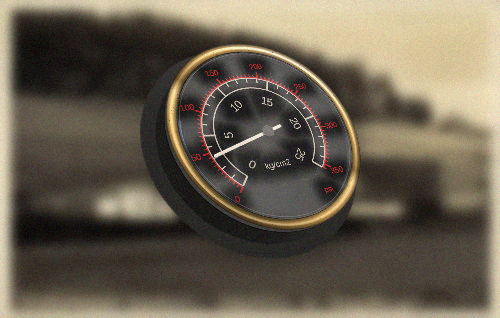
3kg/cm²
